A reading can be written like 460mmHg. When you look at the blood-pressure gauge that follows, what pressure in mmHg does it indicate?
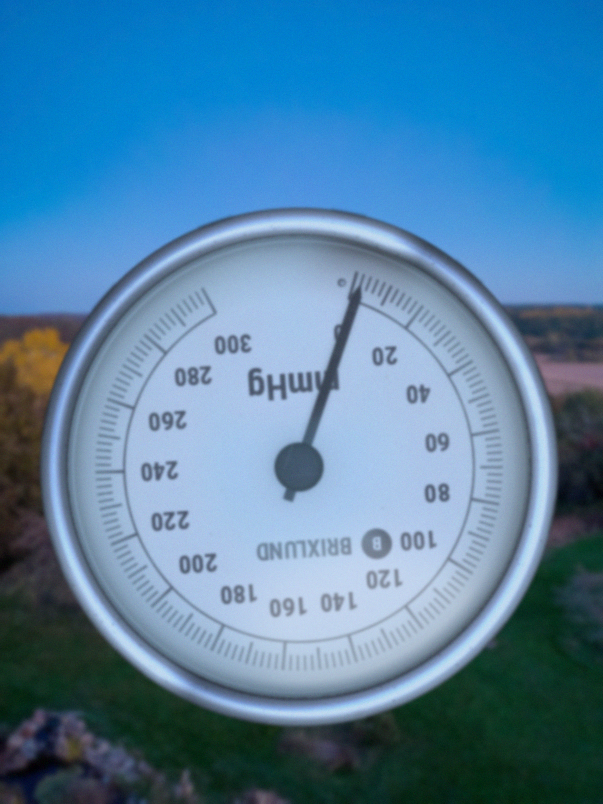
2mmHg
